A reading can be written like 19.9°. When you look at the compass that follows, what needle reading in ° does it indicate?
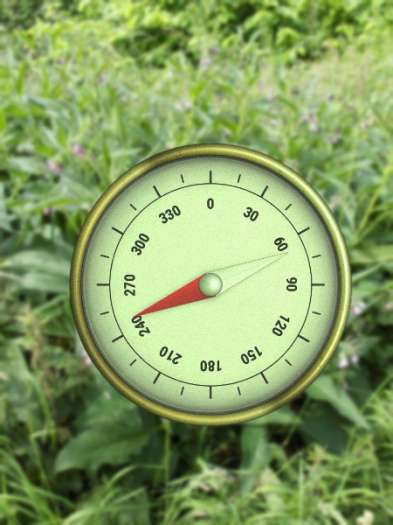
247.5°
